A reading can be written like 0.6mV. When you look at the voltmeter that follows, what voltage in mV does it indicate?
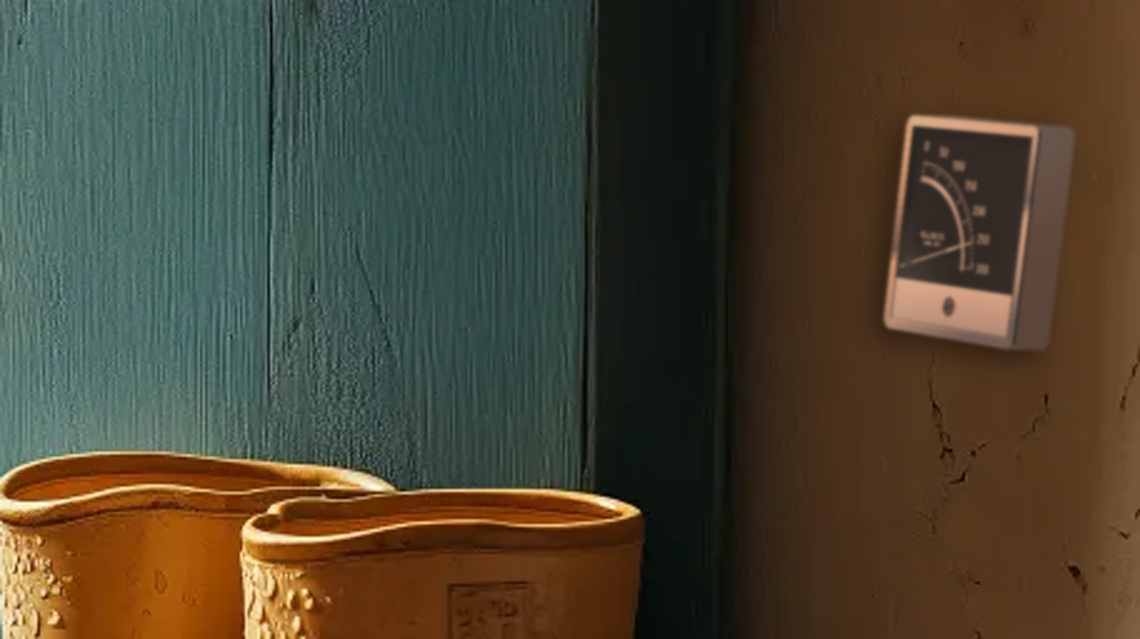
250mV
